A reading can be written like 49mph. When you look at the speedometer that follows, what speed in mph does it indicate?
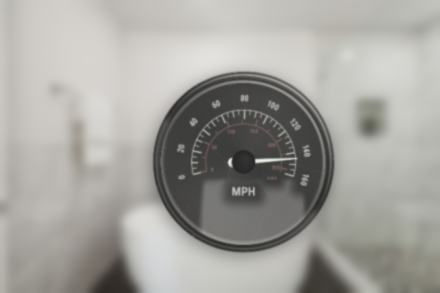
145mph
